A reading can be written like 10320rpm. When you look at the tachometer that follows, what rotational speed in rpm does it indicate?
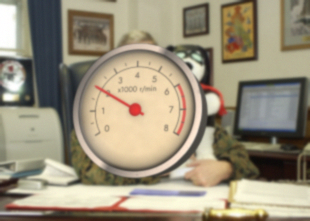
2000rpm
